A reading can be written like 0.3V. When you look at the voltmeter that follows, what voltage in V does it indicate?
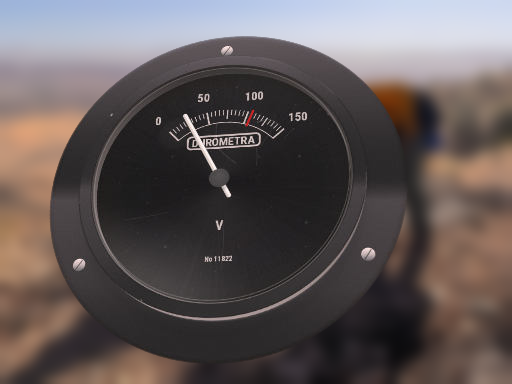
25V
